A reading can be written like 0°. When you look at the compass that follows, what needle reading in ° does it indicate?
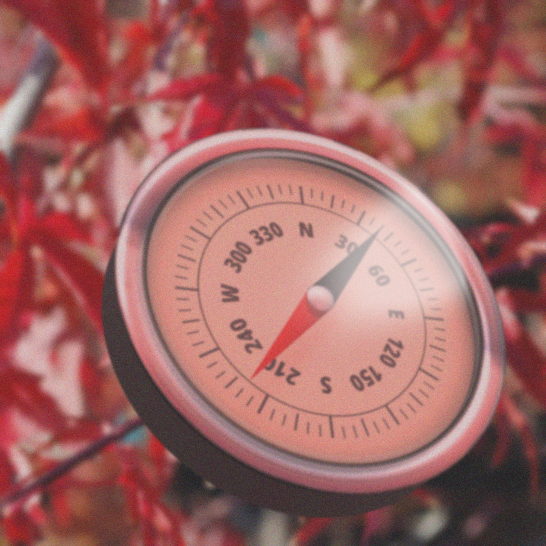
220°
